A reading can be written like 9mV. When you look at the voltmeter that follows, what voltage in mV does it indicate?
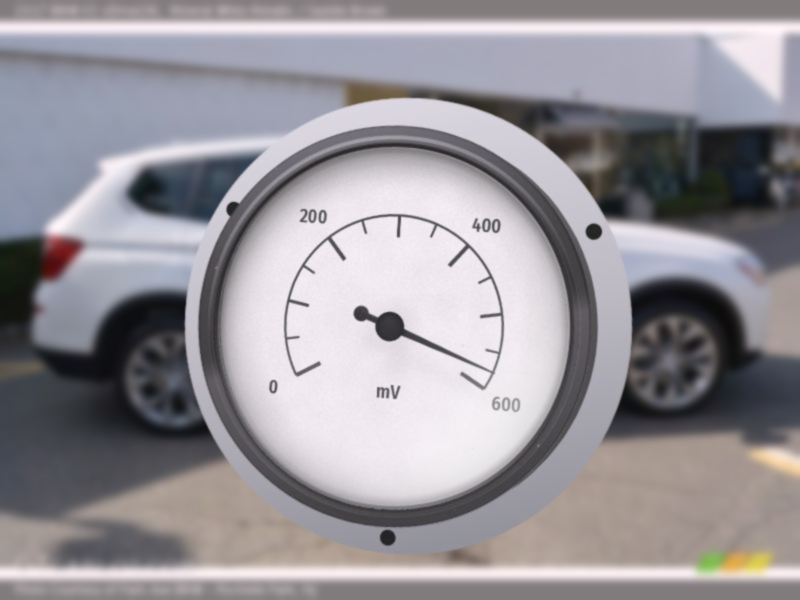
575mV
